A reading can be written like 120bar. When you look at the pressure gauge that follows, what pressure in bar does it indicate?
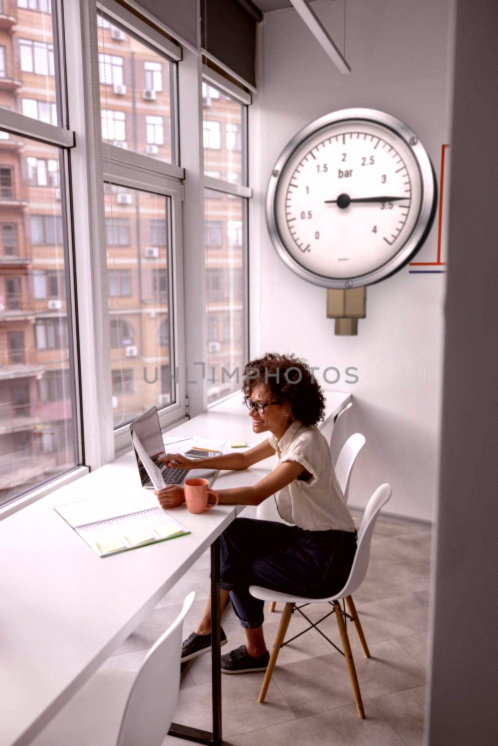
3.4bar
